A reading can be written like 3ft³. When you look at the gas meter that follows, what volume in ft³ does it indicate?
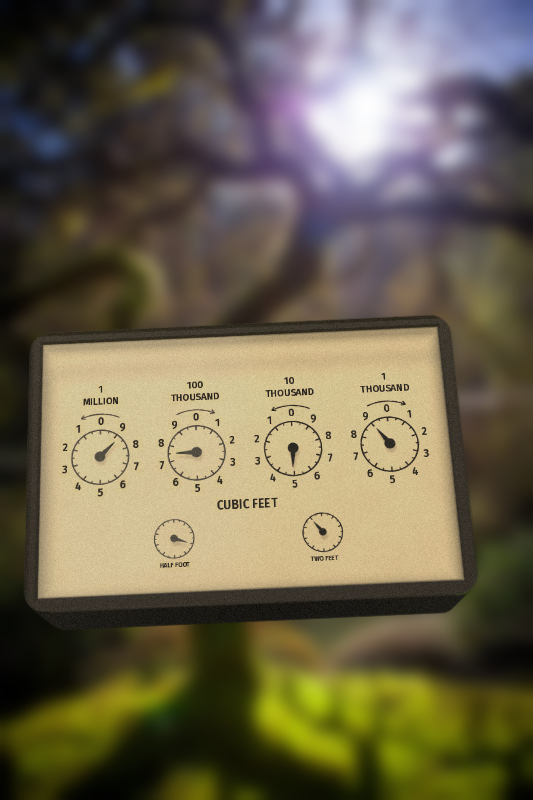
874900ft³
